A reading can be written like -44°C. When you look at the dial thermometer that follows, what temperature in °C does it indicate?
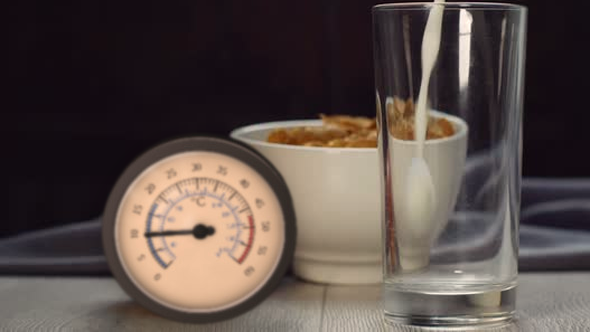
10°C
